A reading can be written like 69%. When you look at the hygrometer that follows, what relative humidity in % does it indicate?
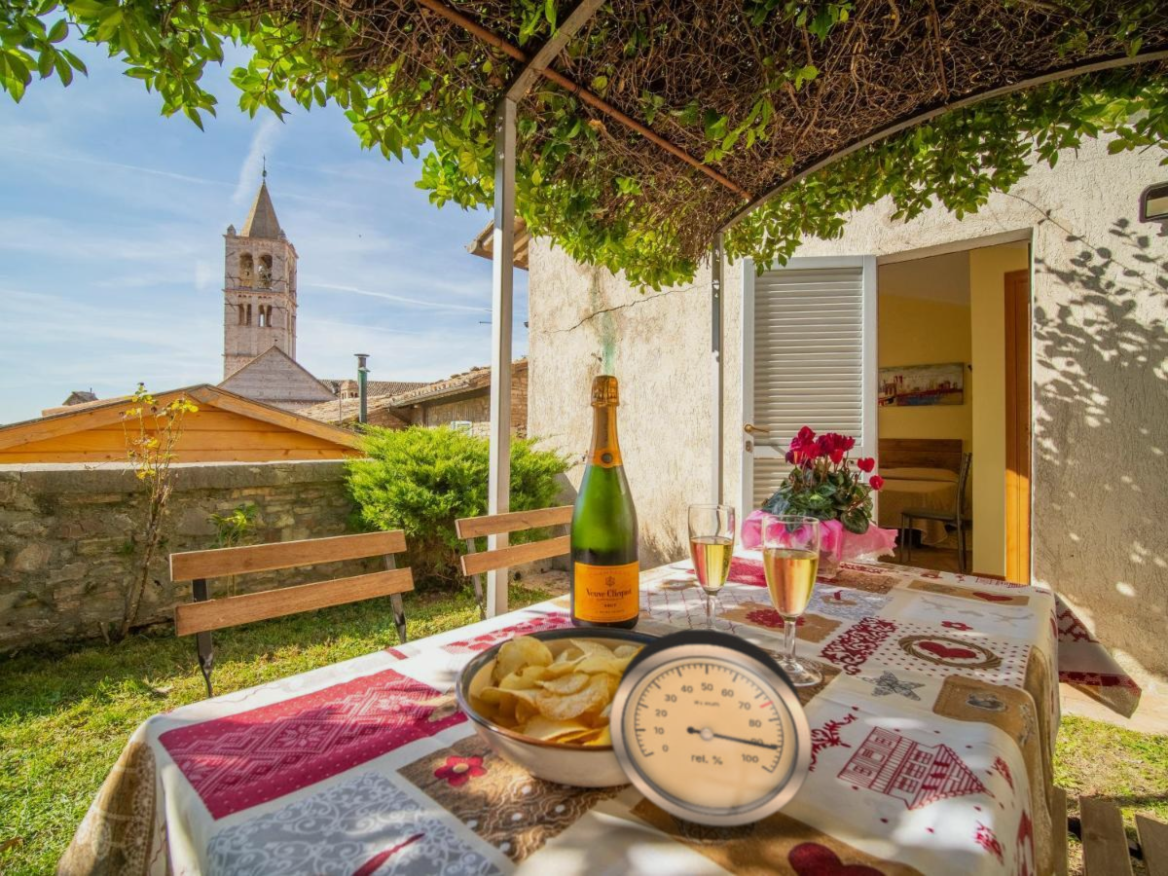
90%
